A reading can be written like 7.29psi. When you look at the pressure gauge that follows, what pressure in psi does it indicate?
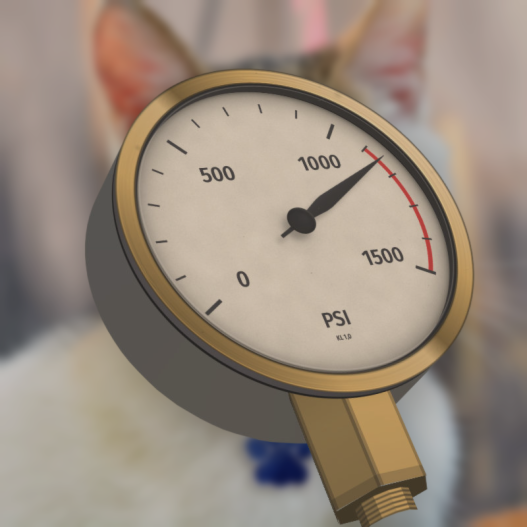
1150psi
